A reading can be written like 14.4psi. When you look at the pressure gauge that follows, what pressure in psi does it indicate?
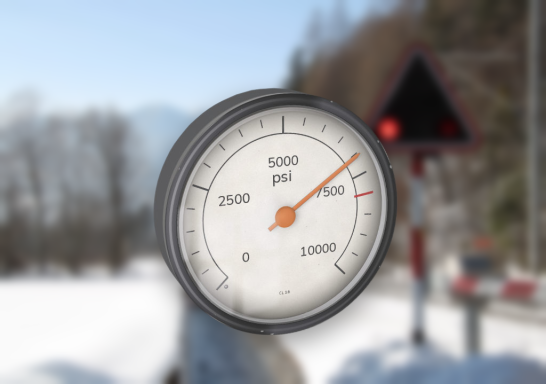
7000psi
